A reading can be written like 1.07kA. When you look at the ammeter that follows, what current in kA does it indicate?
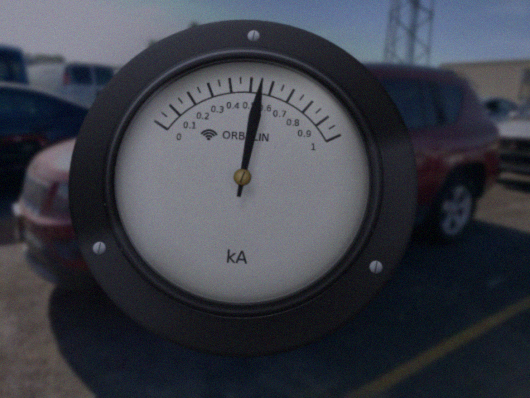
0.55kA
